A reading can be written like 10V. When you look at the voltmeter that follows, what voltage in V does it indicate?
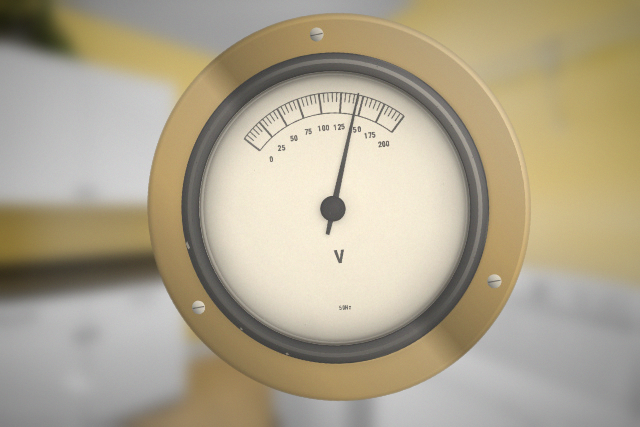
145V
